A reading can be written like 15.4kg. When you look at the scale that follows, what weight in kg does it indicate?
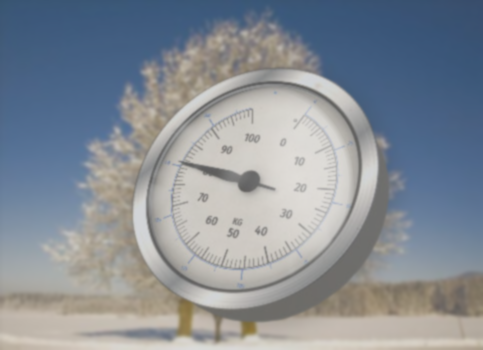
80kg
